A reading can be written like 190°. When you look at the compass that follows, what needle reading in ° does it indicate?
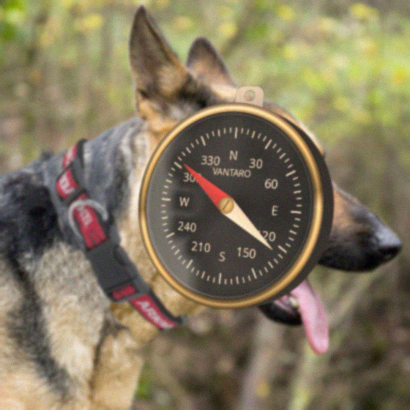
305°
